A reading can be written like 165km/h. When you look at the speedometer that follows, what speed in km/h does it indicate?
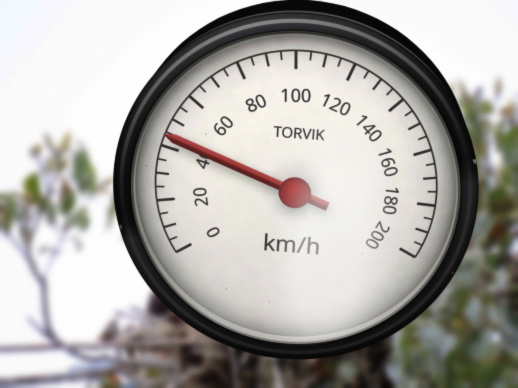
45km/h
